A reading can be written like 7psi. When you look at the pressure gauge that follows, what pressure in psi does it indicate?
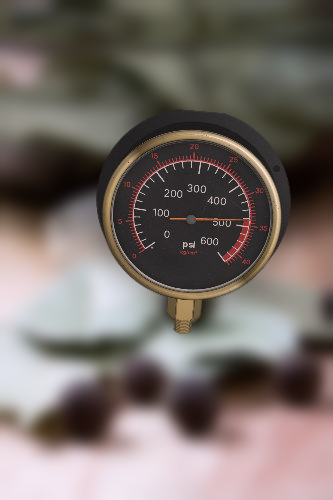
480psi
